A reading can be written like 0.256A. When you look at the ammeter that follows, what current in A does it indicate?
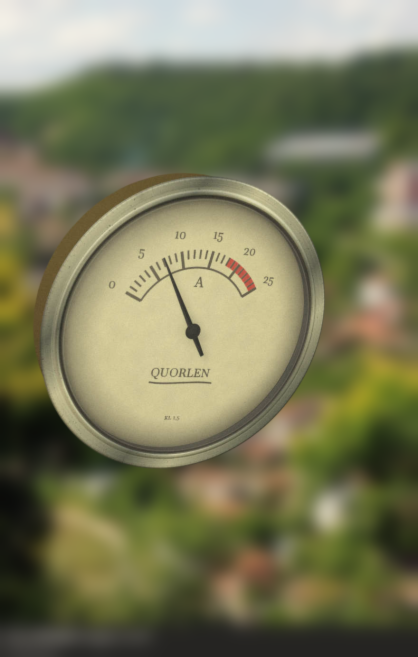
7A
